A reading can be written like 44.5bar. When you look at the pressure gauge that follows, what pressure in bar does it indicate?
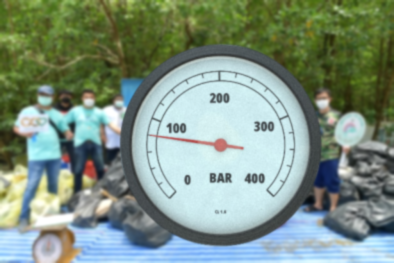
80bar
